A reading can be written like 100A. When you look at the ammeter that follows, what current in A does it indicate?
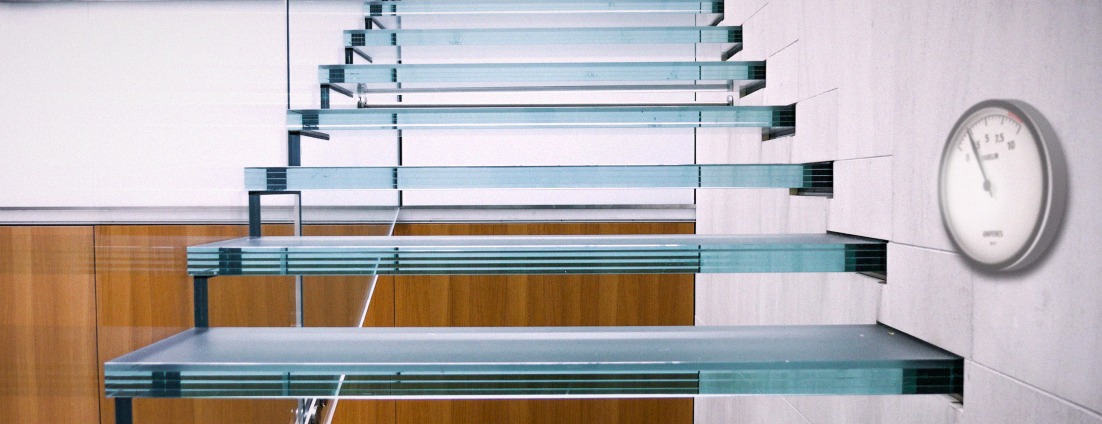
2.5A
